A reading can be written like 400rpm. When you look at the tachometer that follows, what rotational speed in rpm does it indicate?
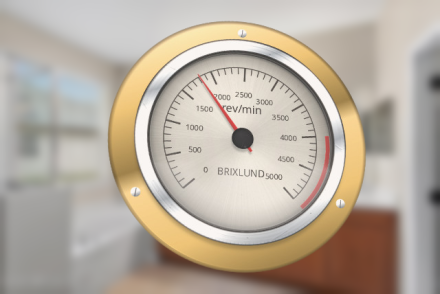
1800rpm
